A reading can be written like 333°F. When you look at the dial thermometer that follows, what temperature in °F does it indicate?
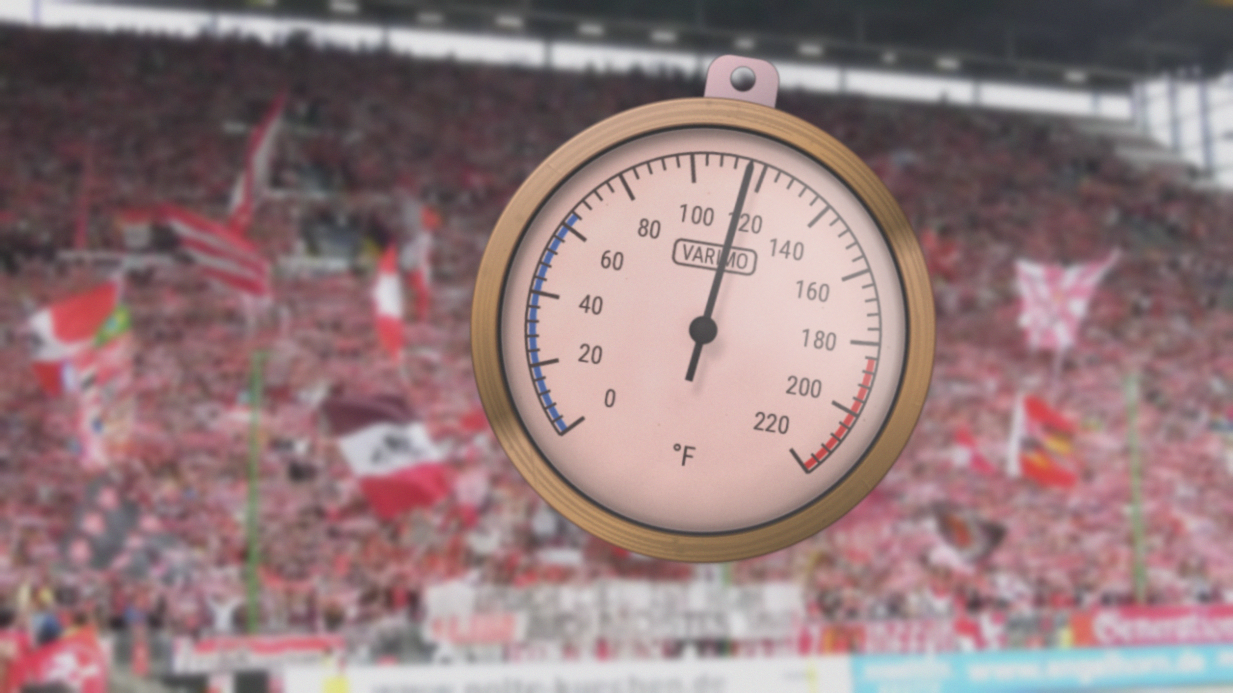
116°F
